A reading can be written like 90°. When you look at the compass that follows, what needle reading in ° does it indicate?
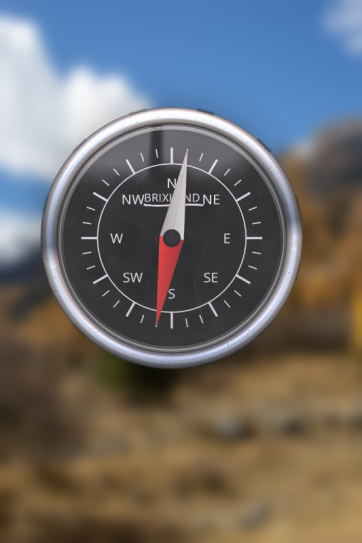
190°
